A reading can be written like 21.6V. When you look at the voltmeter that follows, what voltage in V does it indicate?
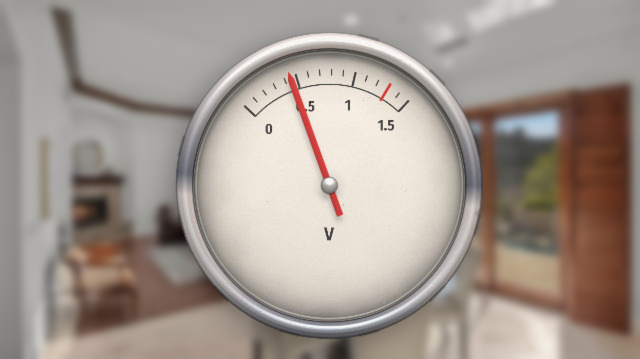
0.45V
